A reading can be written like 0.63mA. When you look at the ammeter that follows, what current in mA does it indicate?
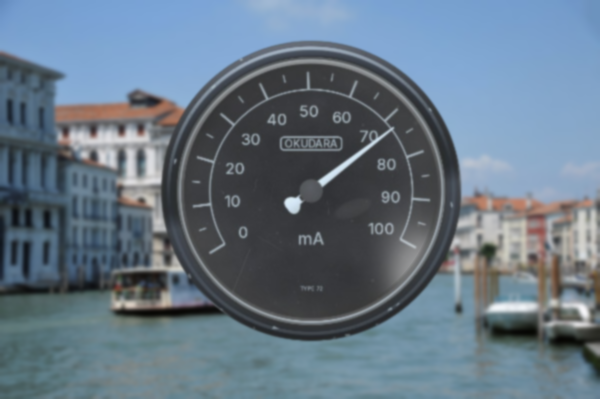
72.5mA
